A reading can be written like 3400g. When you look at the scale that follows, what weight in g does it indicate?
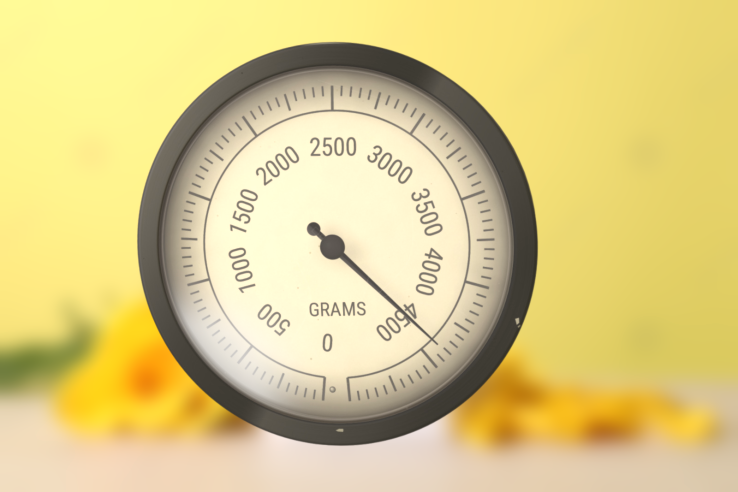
4400g
